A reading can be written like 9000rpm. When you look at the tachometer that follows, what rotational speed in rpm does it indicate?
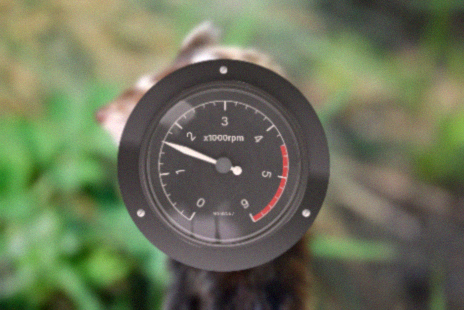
1600rpm
